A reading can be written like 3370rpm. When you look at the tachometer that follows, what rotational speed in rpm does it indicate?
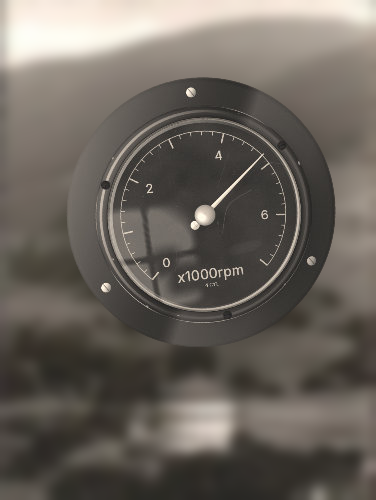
4800rpm
